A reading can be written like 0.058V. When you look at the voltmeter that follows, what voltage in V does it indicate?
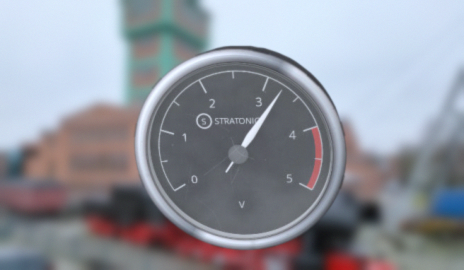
3.25V
